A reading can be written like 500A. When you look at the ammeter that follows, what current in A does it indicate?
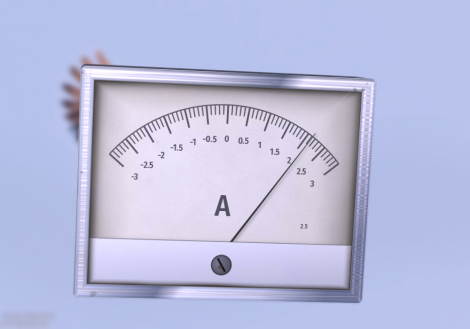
2.1A
